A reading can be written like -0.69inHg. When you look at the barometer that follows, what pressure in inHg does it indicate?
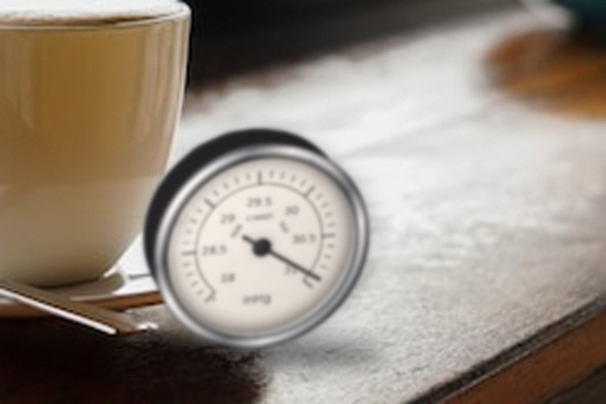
30.9inHg
